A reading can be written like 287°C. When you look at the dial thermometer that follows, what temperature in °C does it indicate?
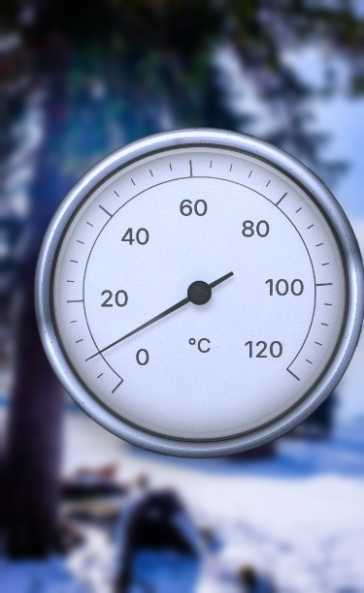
8°C
